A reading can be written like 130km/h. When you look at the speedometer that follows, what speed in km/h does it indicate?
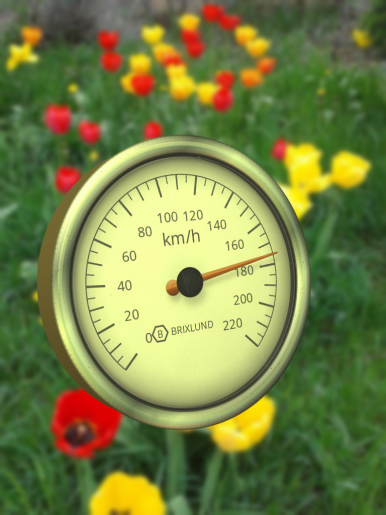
175km/h
